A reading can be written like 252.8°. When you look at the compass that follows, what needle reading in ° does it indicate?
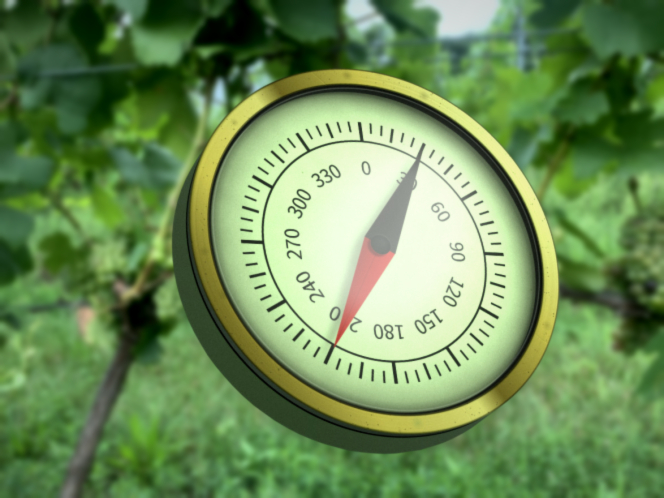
210°
